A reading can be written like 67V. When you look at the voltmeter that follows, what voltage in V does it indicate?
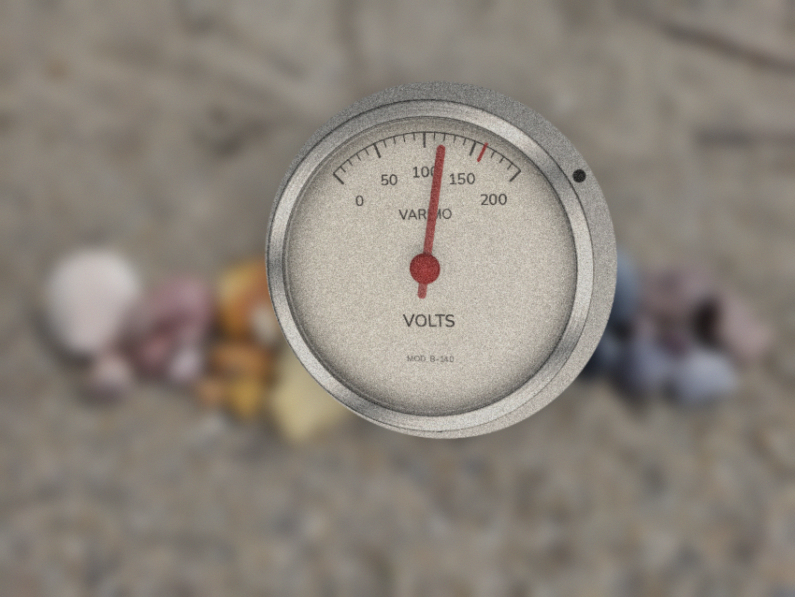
120V
